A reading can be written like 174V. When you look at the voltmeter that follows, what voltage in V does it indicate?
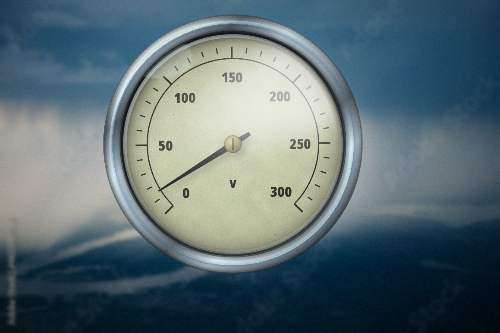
15V
